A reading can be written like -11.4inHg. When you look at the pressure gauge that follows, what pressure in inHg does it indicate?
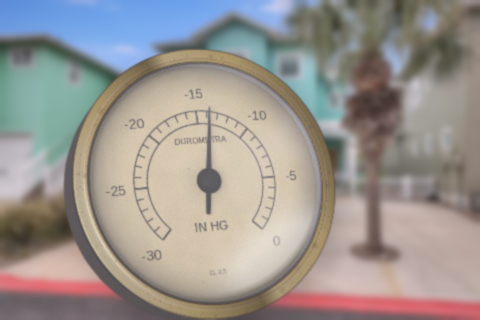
-14inHg
